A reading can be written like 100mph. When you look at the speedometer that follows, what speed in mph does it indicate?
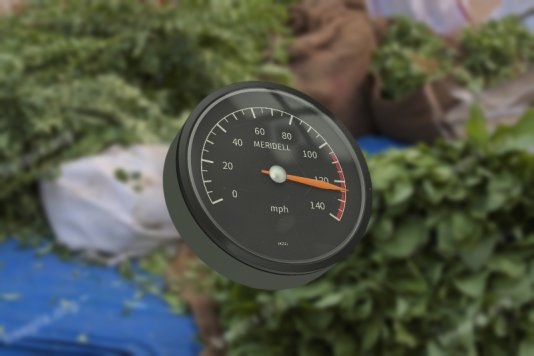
125mph
